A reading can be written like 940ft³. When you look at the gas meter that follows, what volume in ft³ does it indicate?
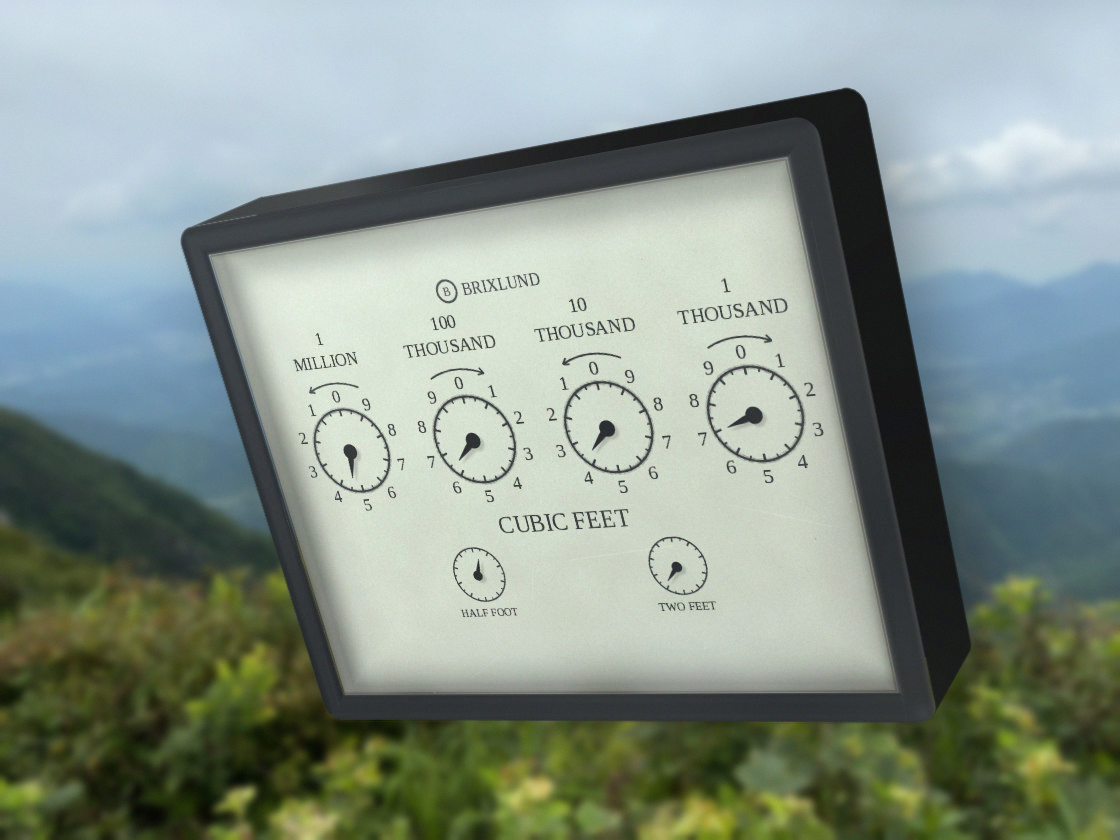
463700ft³
